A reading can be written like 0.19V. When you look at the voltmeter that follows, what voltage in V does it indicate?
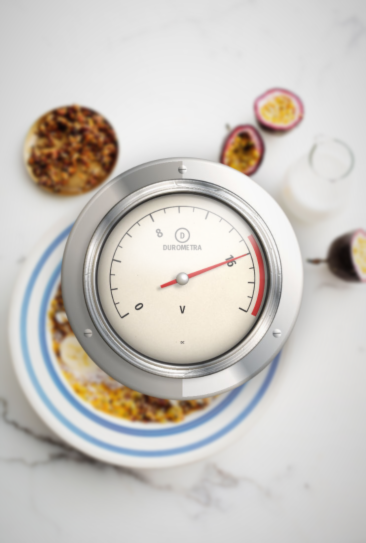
16V
